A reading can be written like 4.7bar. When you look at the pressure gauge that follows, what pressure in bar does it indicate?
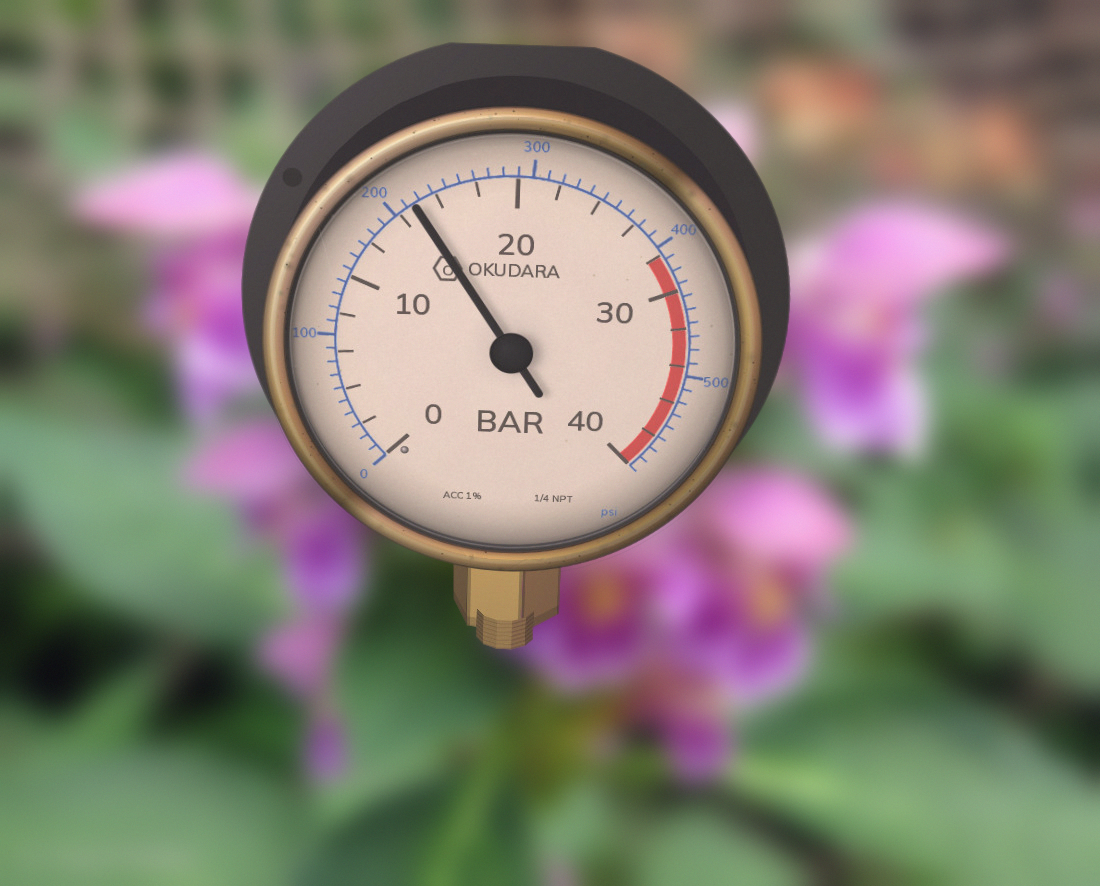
15bar
